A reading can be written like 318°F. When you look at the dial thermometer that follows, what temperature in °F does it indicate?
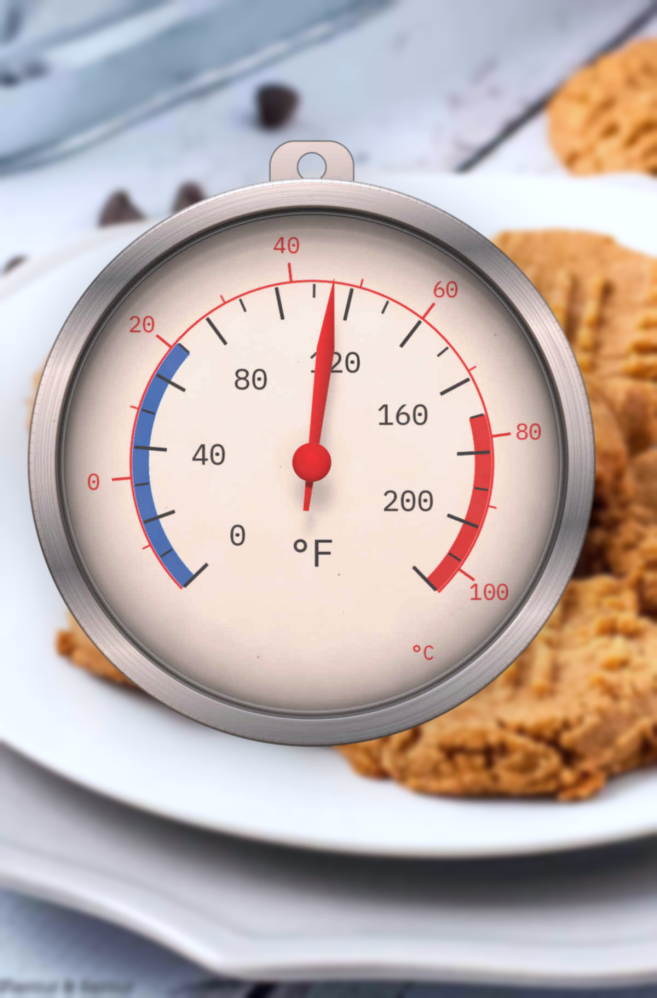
115°F
